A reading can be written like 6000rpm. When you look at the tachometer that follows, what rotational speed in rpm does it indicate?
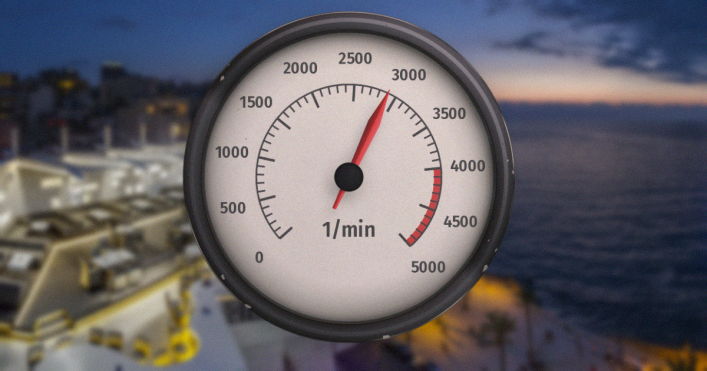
2900rpm
